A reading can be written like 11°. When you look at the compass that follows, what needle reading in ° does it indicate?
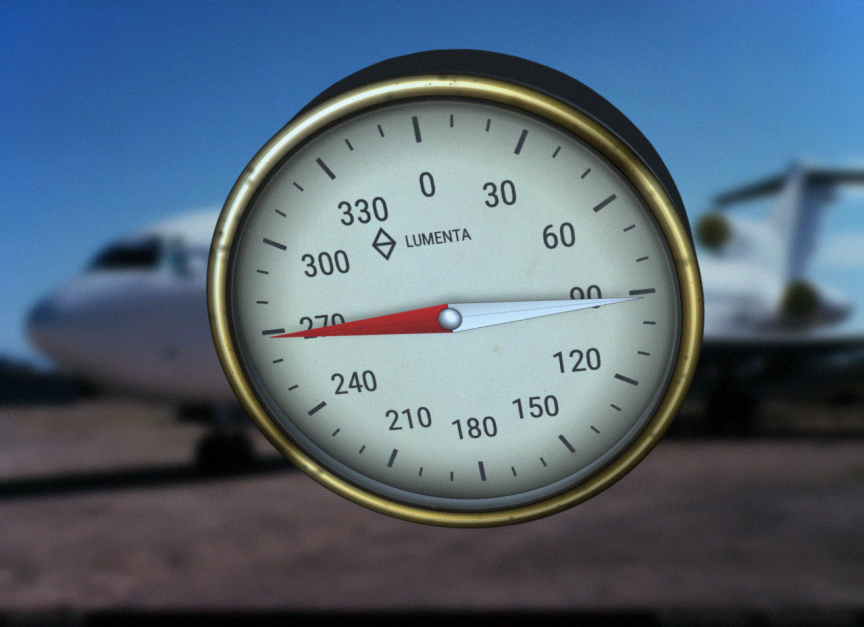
270°
